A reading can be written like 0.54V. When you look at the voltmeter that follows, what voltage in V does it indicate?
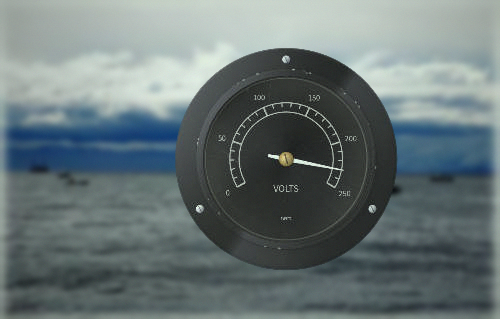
230V
